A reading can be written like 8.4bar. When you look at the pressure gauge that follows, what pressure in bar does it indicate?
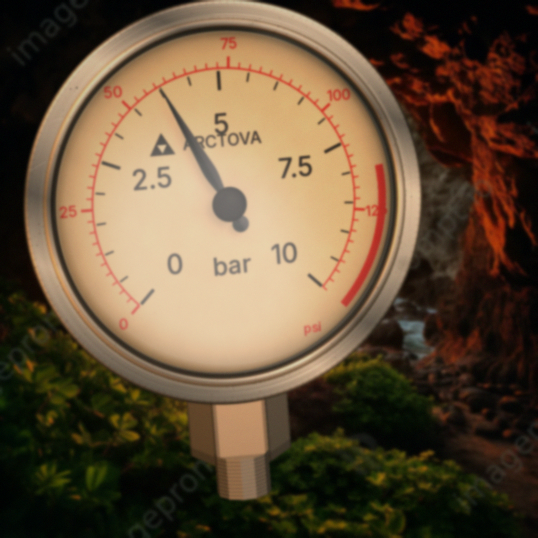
4bar
